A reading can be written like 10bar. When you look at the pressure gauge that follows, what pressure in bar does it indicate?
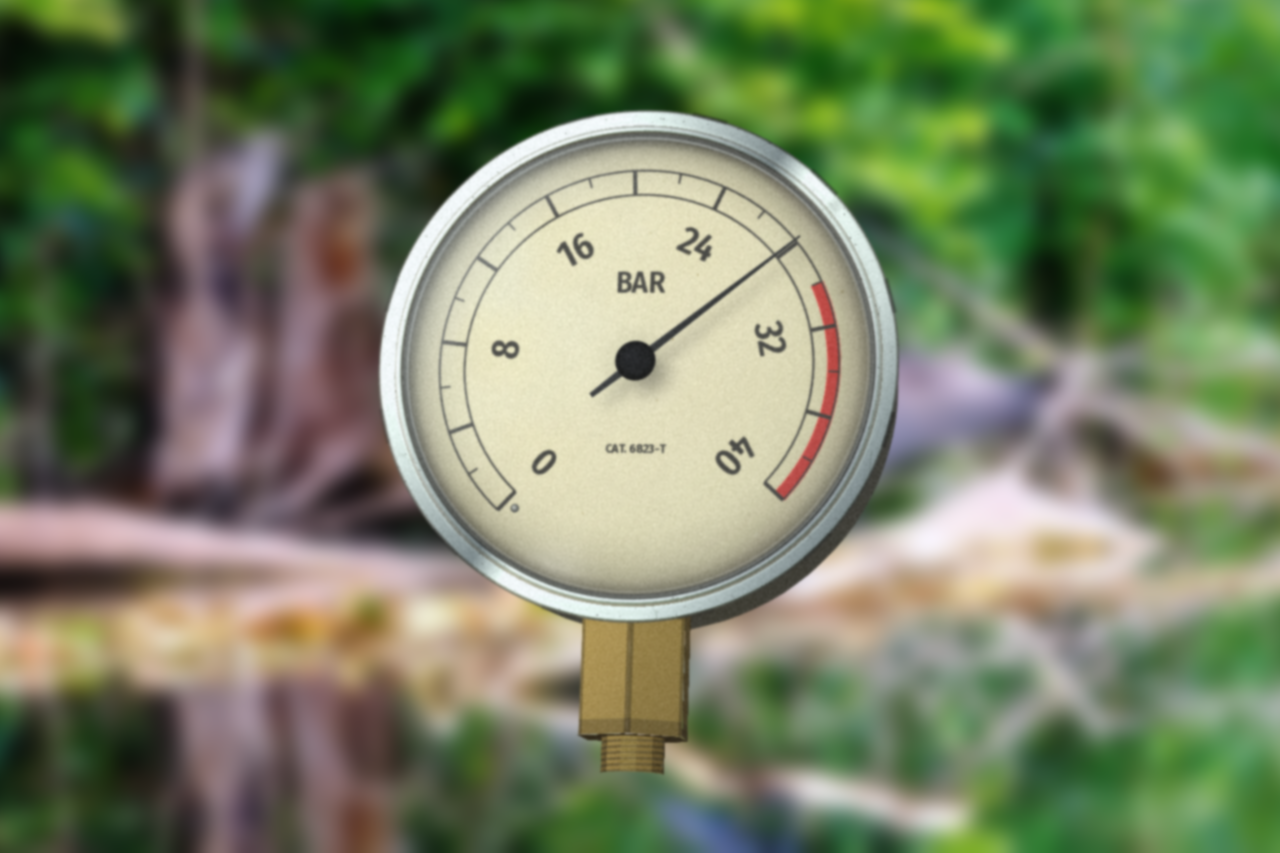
28bar
